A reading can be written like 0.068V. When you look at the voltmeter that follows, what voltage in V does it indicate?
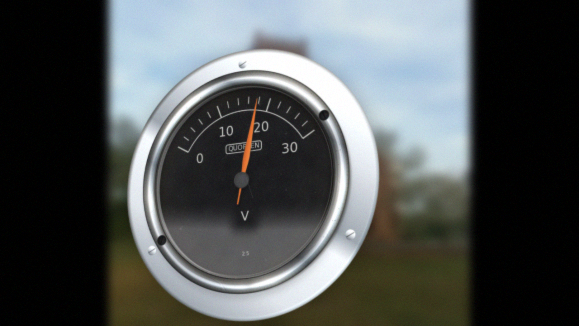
18V
